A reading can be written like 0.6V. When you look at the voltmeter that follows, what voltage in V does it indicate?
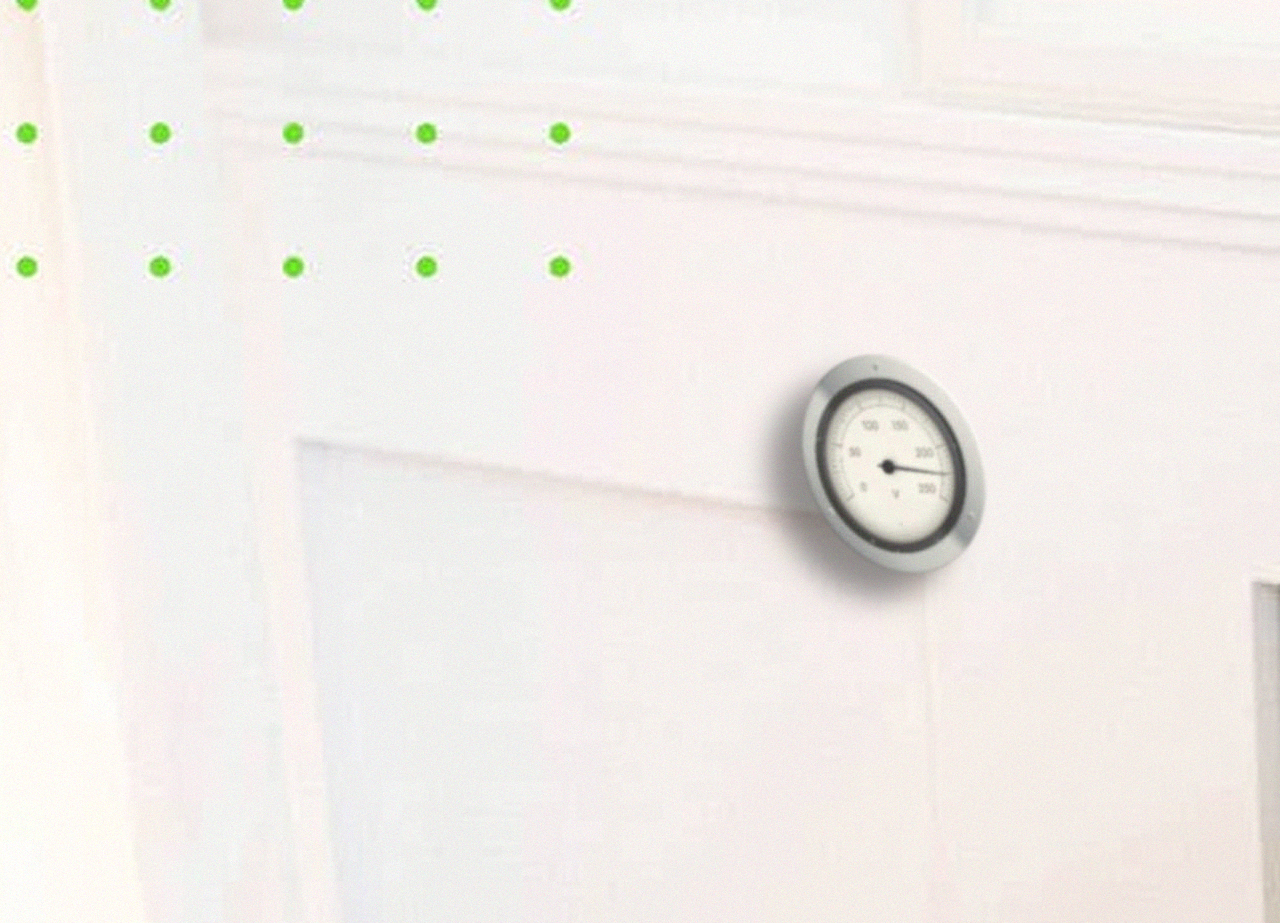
225V
